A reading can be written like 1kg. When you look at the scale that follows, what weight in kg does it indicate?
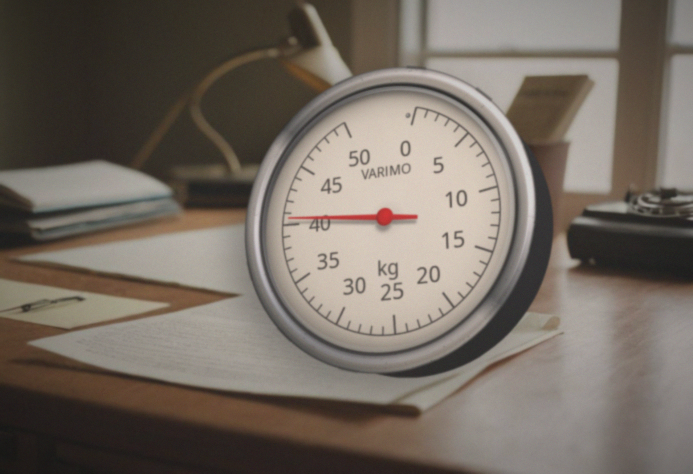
40.5kg
